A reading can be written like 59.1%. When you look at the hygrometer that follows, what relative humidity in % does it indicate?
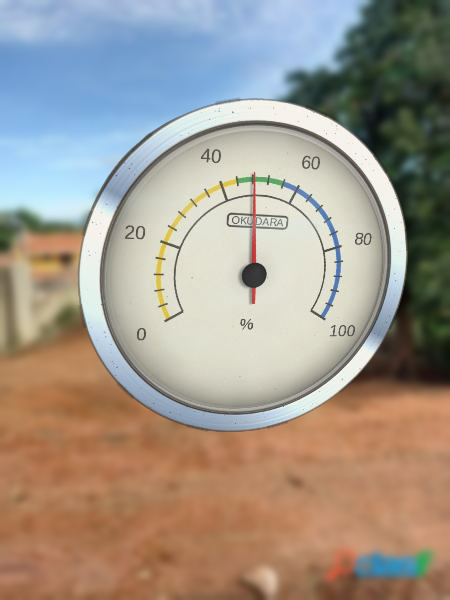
48%
